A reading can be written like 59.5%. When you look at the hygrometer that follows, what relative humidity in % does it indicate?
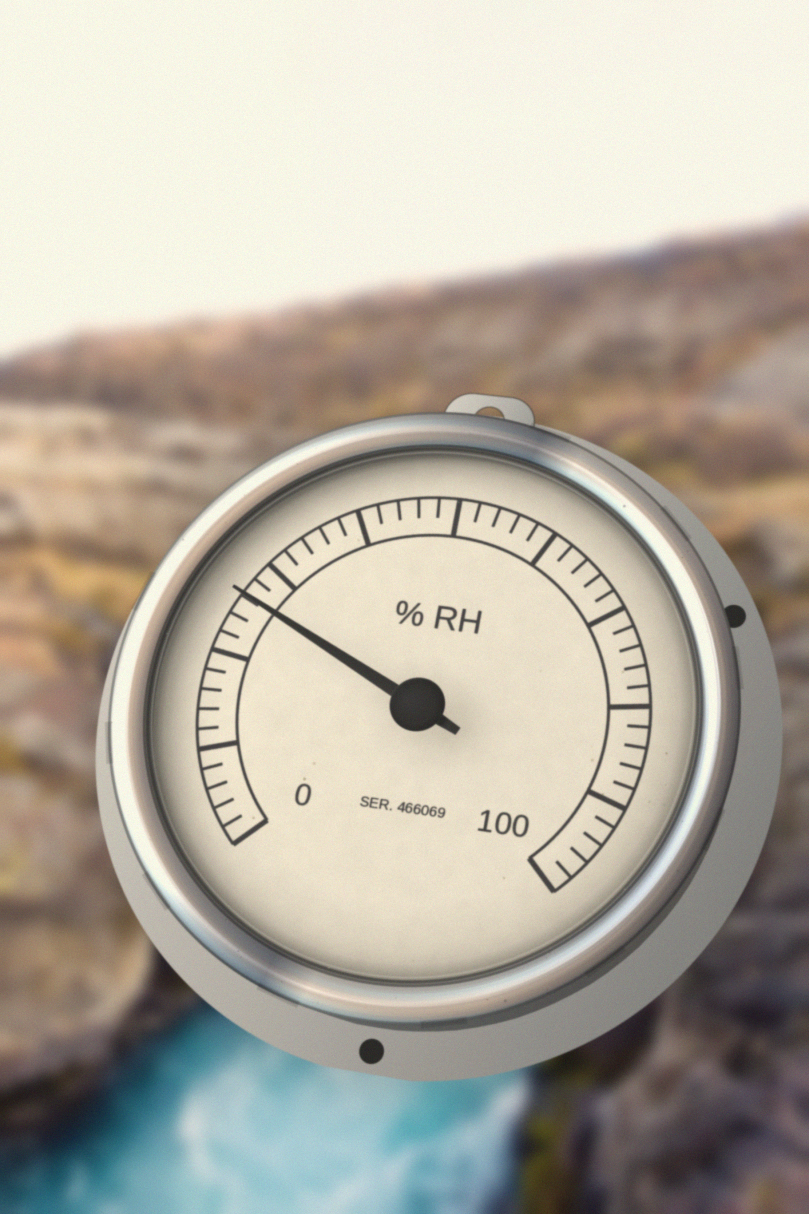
26%
